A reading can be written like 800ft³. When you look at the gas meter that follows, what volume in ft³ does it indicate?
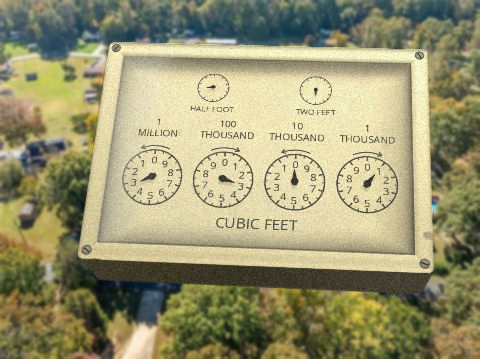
330100ft³
